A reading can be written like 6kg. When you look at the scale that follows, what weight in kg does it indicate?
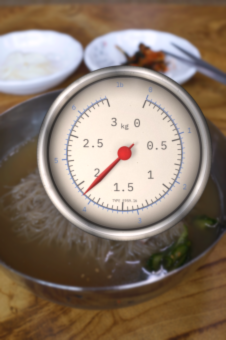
1.9kg
